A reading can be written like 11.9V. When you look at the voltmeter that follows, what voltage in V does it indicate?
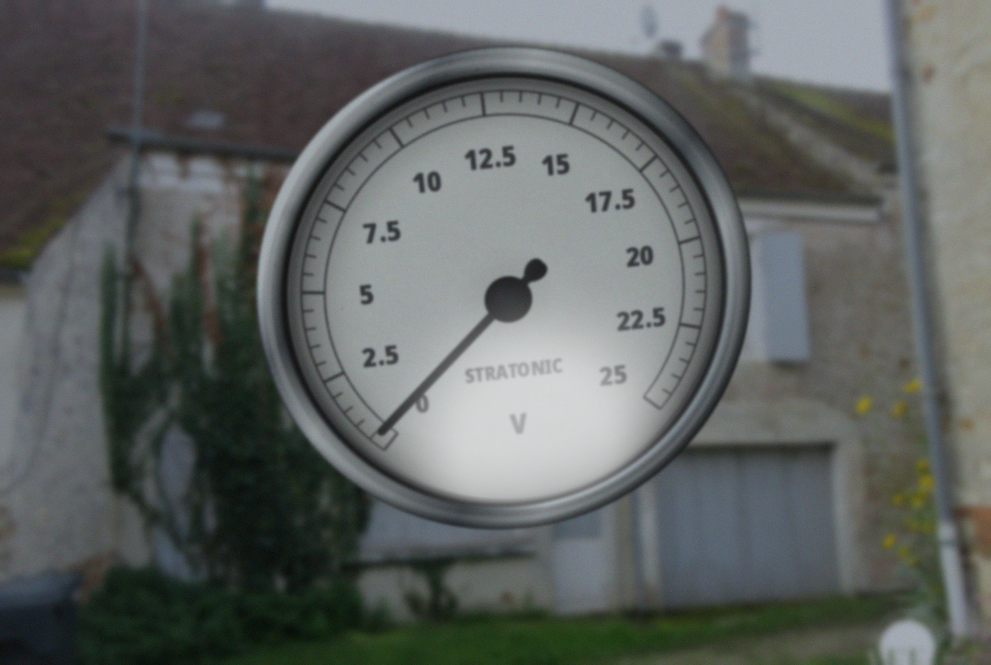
0.5V
